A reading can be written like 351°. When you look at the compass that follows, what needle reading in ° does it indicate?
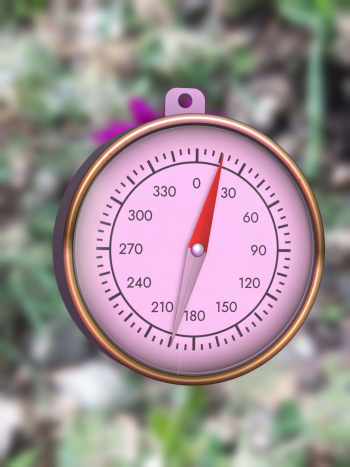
15°
